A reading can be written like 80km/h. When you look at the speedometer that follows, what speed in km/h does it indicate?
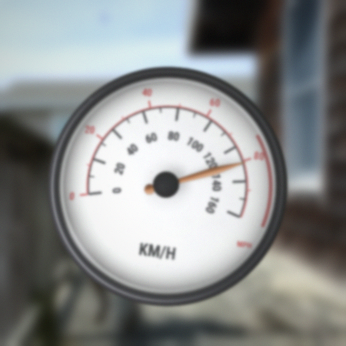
130km/h
